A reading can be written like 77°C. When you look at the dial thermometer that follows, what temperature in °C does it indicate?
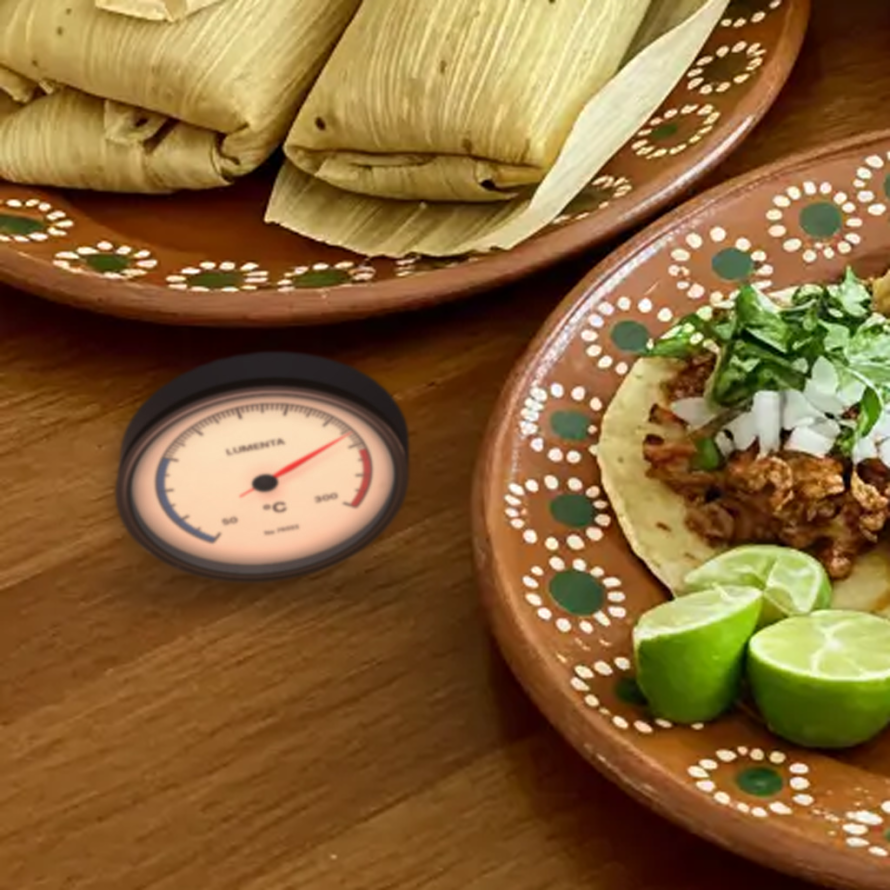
237.5°C
